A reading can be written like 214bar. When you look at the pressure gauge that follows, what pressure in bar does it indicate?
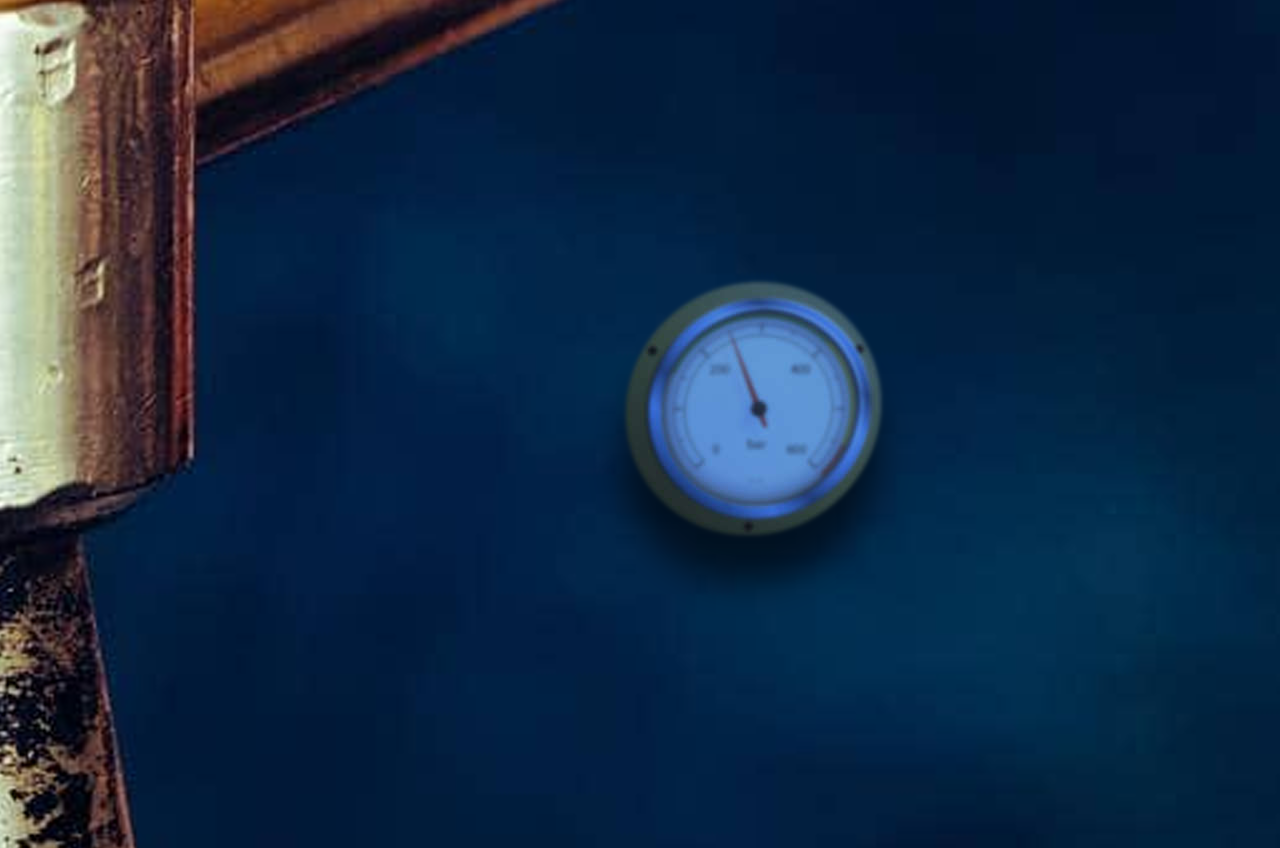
250bar
